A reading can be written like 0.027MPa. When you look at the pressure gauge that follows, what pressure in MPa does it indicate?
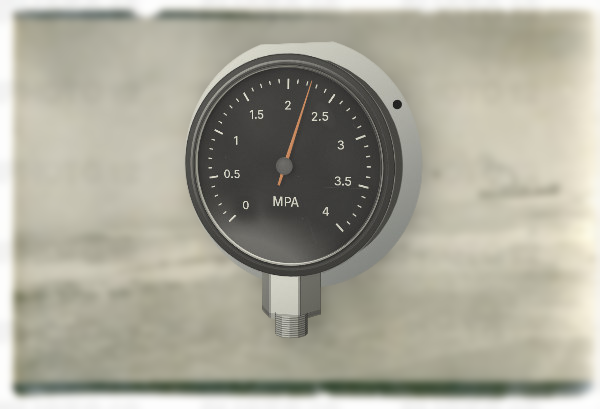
2.25MPa
